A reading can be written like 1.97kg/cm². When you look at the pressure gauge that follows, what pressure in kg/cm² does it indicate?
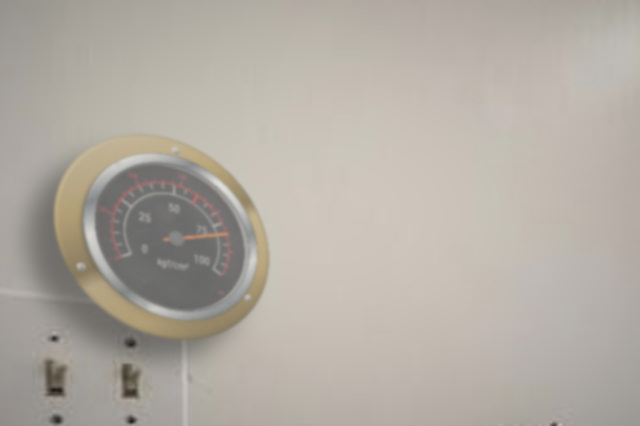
80kg/cm²
